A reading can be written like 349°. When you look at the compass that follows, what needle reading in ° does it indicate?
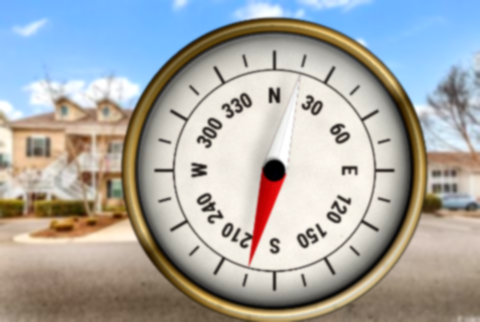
195°
